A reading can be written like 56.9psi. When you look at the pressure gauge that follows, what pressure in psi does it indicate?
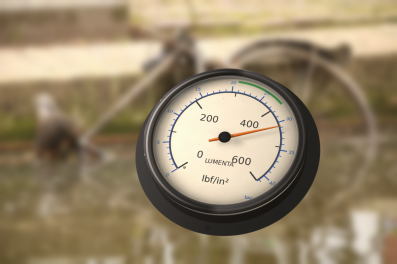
450psi
